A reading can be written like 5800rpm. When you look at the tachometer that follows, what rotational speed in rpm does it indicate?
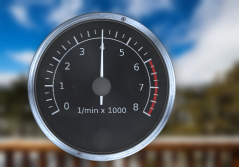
4000rpm
